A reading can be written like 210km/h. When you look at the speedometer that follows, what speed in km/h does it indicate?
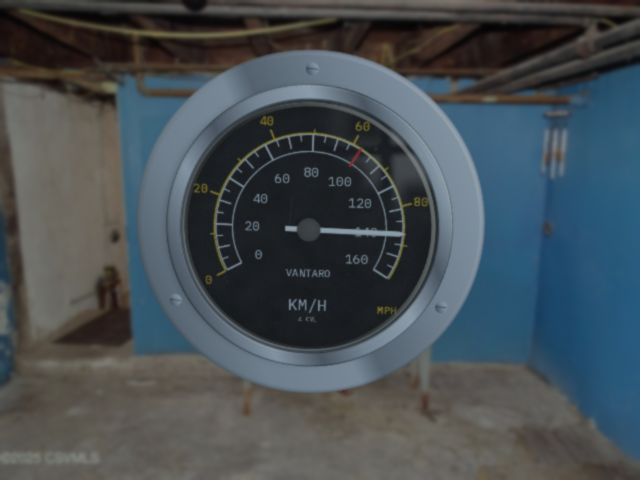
140km/h
